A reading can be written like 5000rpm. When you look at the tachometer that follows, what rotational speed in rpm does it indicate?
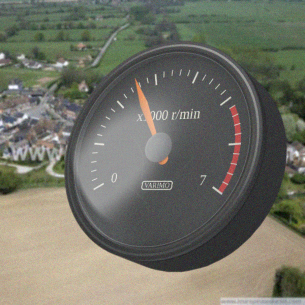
2600rpm
